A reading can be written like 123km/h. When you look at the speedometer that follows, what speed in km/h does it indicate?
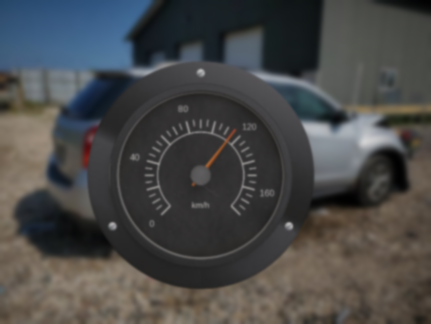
115km/h
